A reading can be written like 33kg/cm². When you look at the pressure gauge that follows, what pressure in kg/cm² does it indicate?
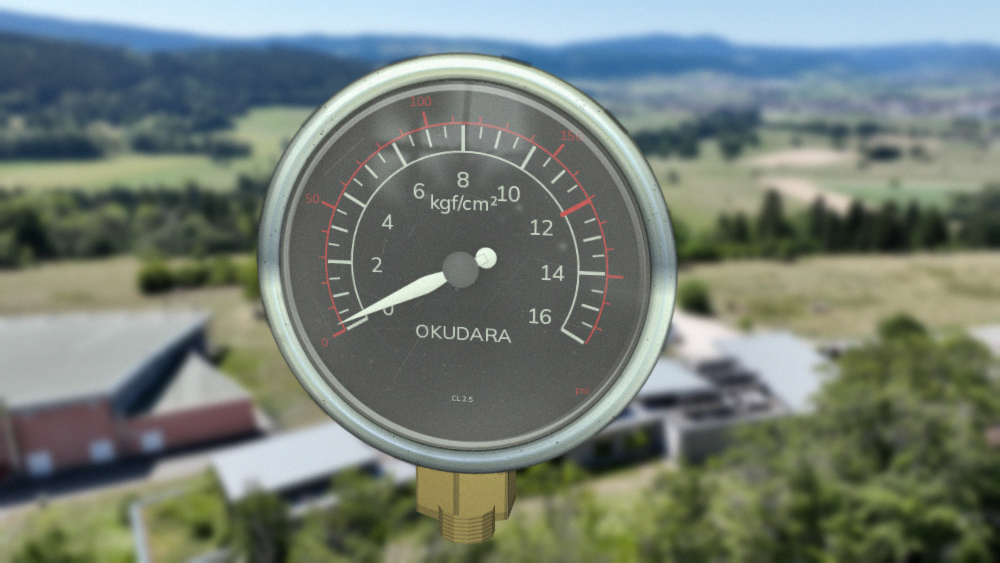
0.25kg/cm²
